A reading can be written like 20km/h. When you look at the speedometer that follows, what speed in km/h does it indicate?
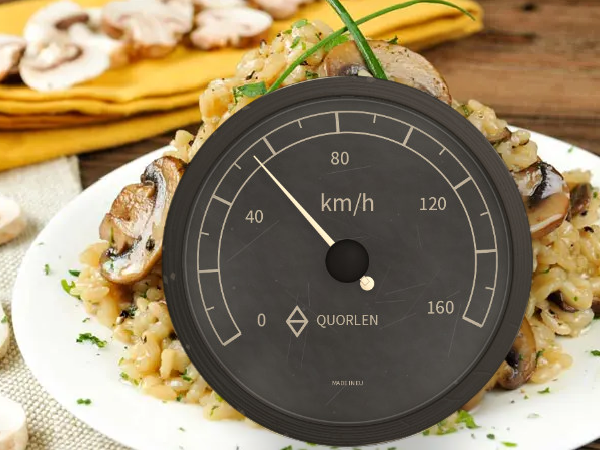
55km/h
